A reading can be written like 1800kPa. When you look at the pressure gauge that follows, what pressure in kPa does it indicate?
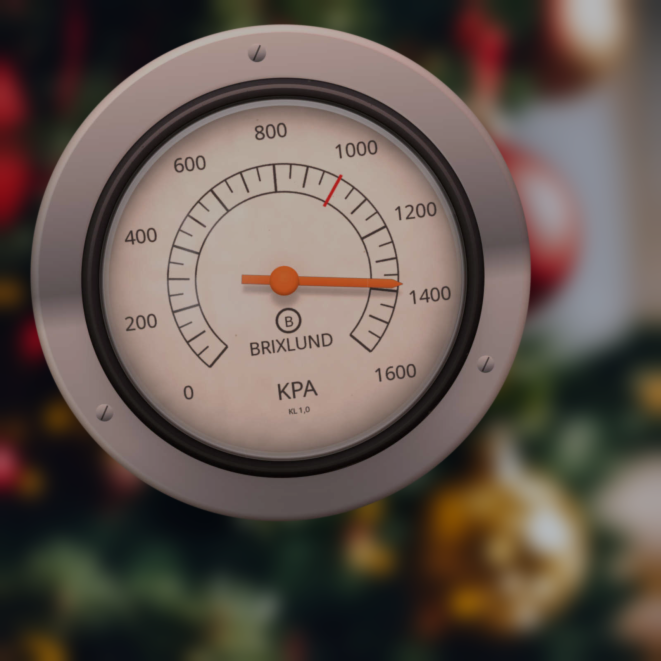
1375kPa
